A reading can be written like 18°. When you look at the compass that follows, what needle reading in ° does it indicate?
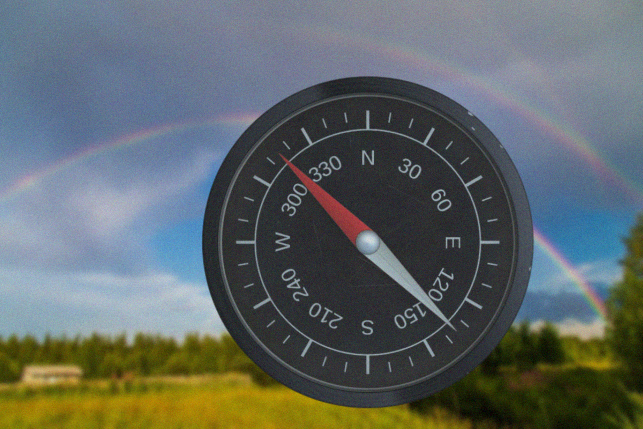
315°
